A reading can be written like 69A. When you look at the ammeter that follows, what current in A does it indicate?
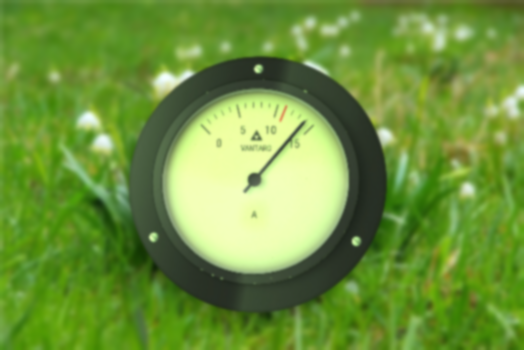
14A
